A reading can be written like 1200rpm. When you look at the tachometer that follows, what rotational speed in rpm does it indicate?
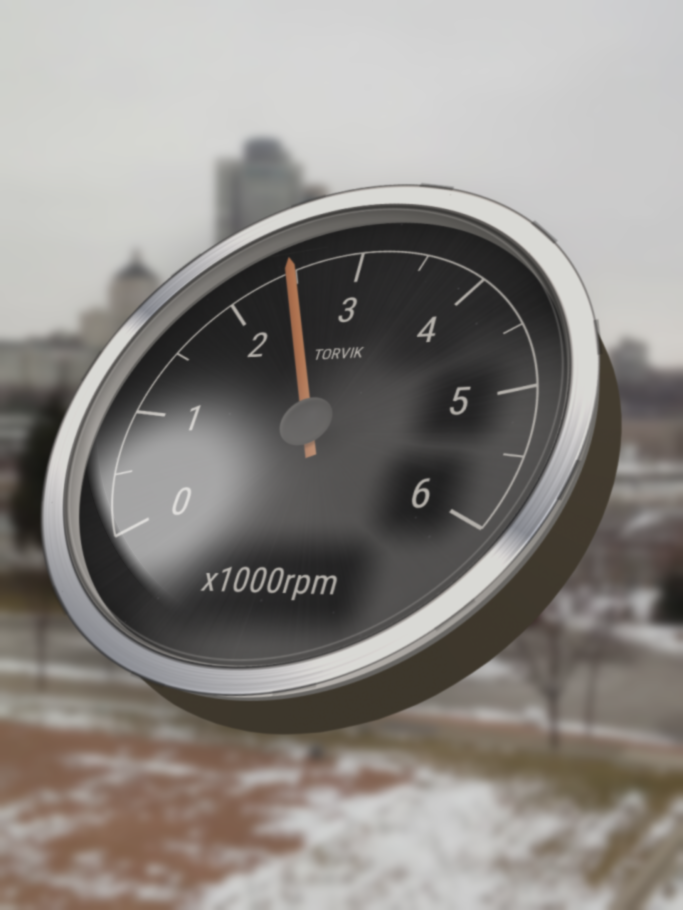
2500rpm
